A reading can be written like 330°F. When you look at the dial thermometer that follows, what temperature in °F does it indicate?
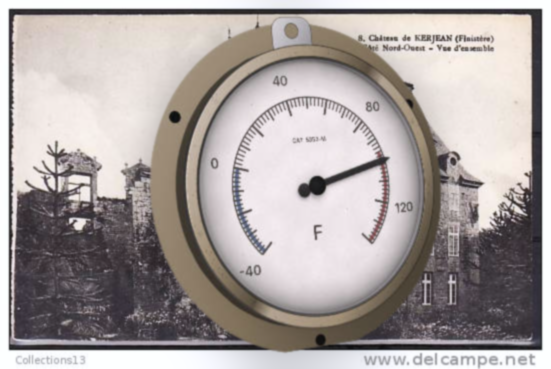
100°F
